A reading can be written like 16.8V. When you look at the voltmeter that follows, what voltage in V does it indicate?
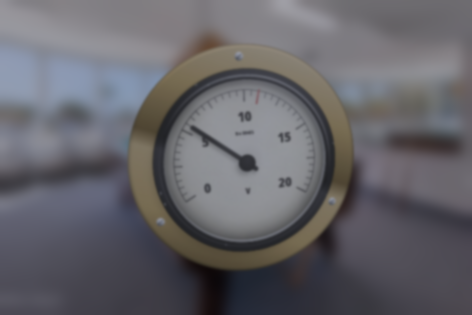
5.5V
